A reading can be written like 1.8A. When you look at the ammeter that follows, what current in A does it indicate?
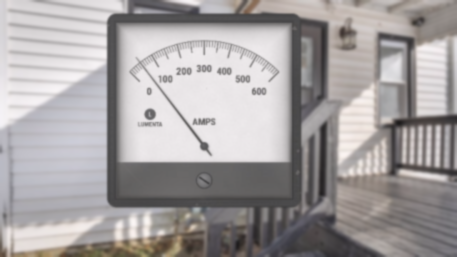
50A
